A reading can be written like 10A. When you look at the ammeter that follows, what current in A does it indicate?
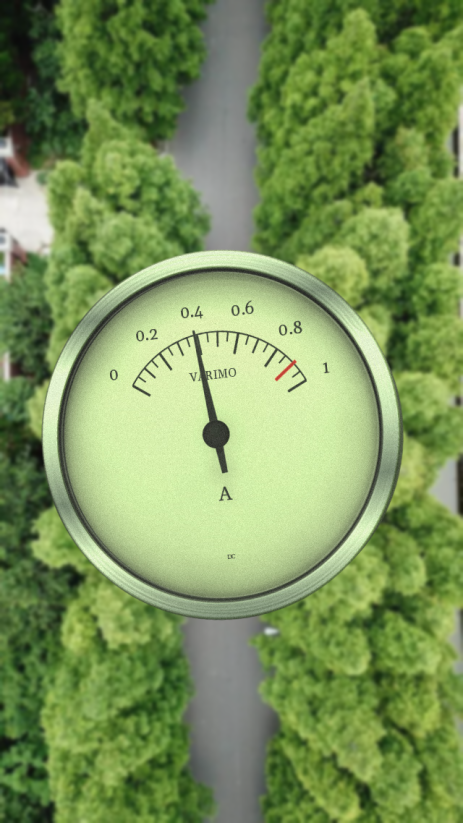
0.4A
